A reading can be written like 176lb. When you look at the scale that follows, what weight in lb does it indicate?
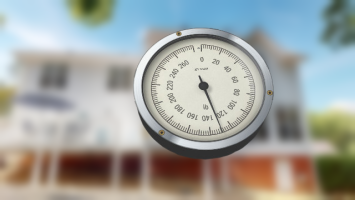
130lb
